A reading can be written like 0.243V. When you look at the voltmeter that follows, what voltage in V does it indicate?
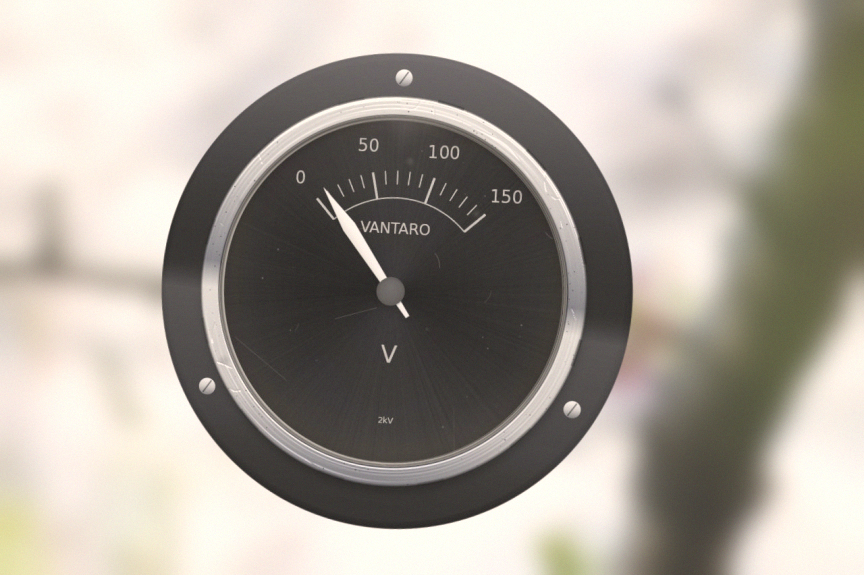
10V
